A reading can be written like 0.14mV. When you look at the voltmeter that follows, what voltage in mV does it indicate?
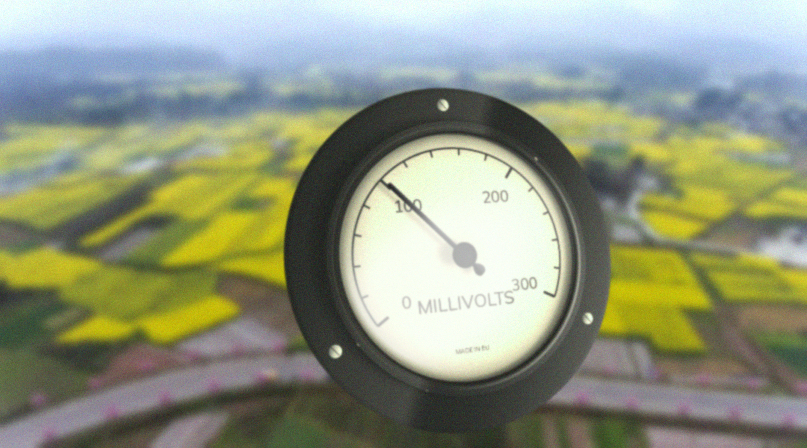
100mV
